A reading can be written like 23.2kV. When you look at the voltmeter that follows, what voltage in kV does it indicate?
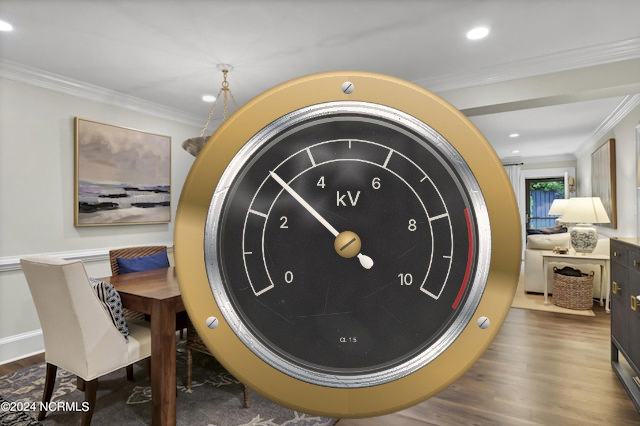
3kV
